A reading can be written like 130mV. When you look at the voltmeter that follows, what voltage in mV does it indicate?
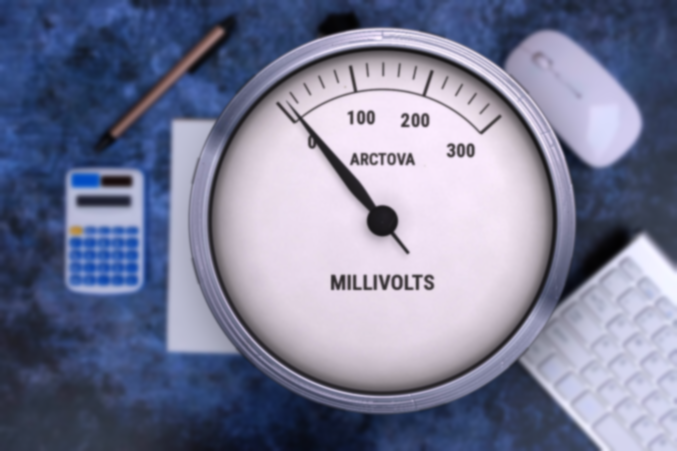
10mV
